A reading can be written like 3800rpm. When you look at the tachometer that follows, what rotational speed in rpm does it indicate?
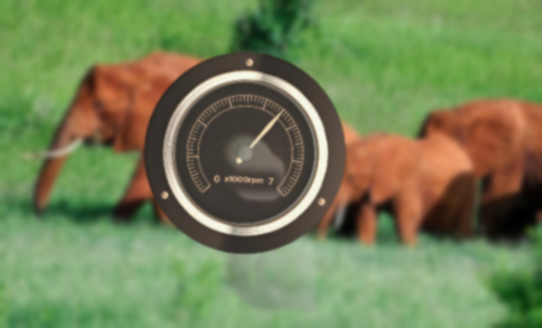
4500rpm
